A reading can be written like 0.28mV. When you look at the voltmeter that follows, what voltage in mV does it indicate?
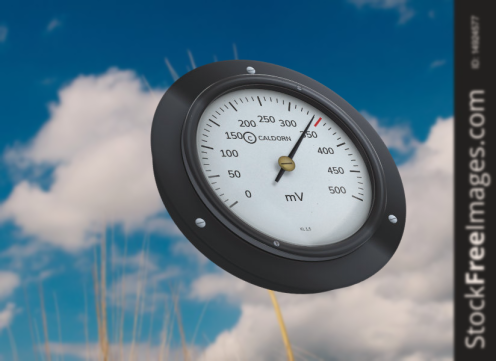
340mV
